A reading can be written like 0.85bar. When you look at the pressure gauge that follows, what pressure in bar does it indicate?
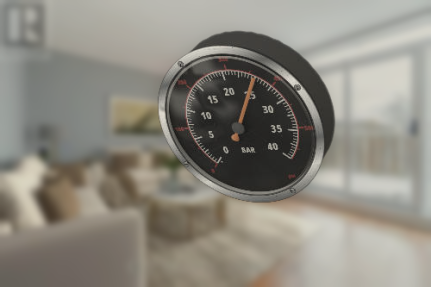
25bar
